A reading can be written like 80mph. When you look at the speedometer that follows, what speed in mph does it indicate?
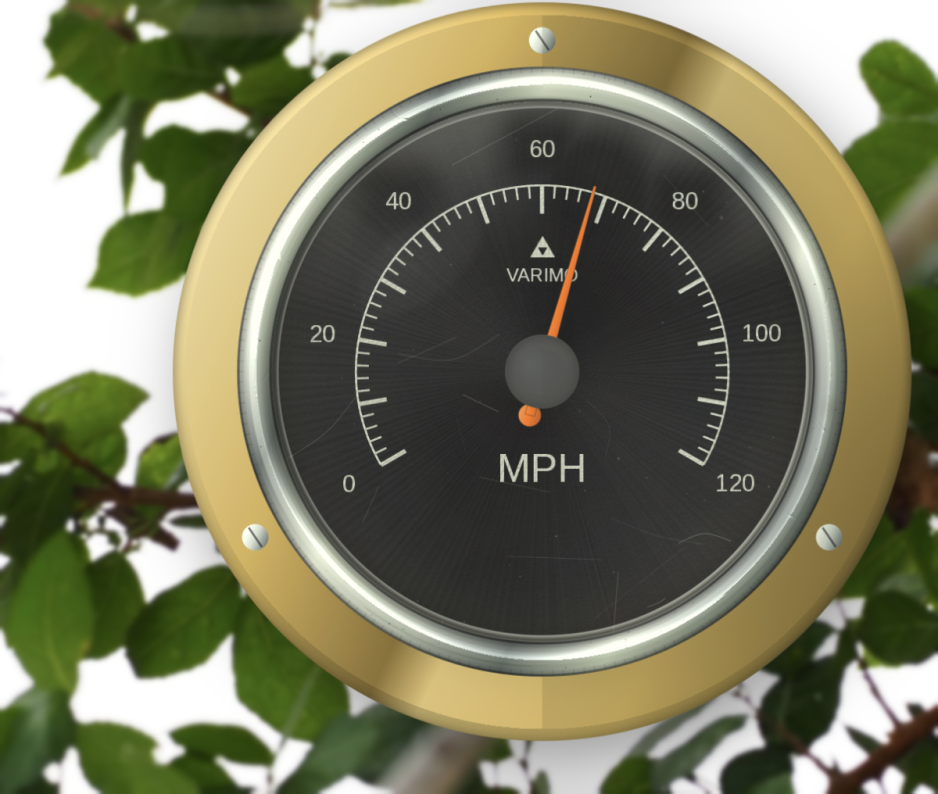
68mph
